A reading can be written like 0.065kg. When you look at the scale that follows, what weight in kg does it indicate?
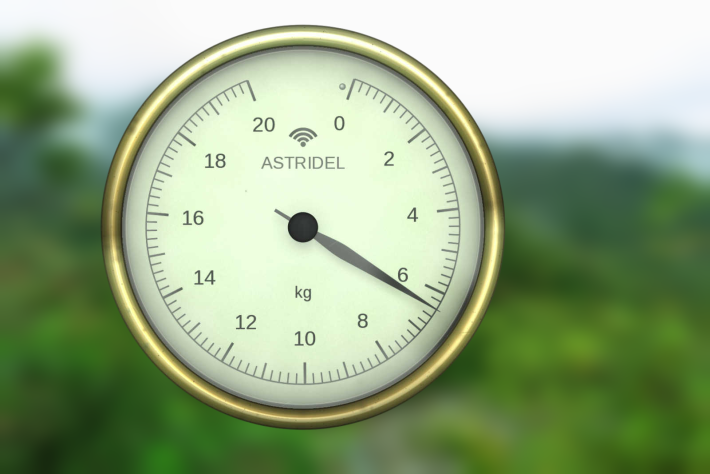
6.4kg
